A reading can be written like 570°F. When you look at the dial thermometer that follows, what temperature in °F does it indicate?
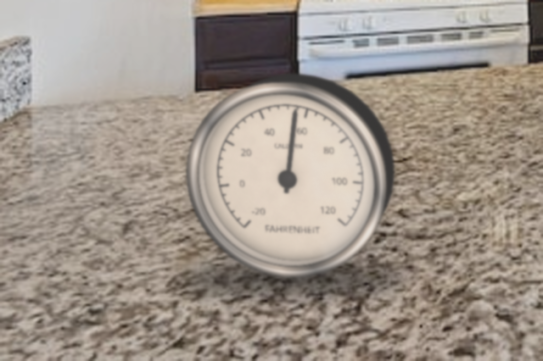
56°F
